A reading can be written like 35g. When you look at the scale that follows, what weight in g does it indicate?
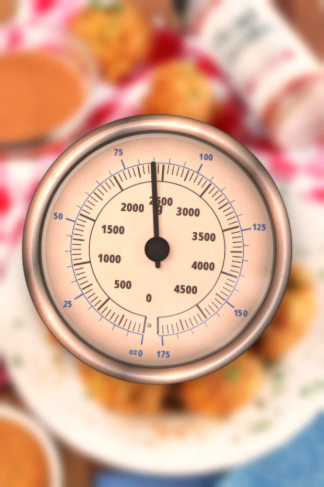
2400g
